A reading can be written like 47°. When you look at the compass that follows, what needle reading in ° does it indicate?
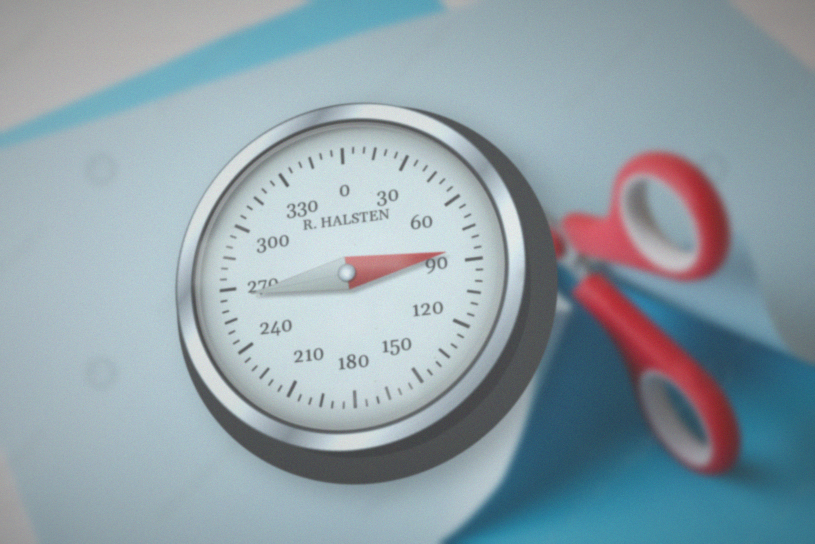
85°
